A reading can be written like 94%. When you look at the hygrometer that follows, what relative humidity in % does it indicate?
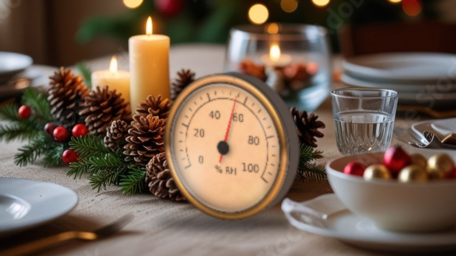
56%
